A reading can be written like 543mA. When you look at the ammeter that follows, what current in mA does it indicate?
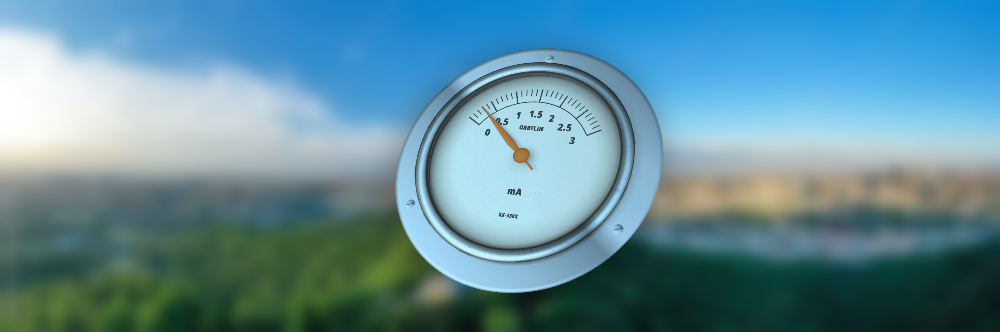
0.3mA
